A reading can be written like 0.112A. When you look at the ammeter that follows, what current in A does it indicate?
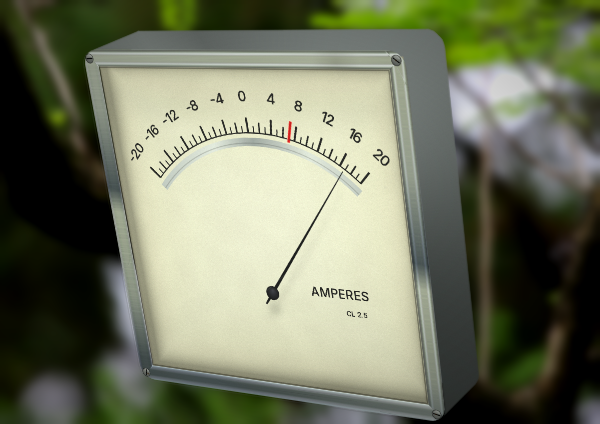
17A
